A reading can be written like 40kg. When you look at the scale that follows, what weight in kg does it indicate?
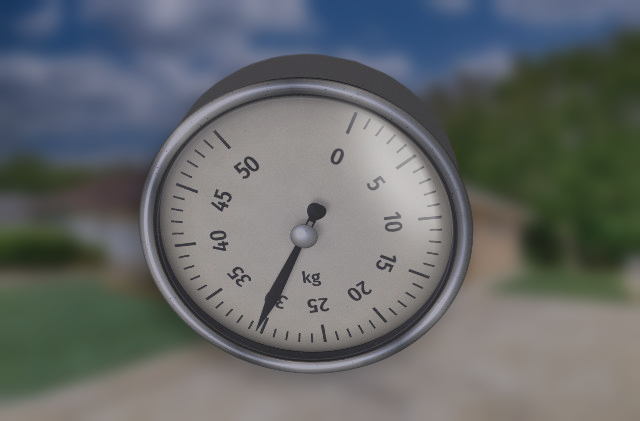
30.5kg
